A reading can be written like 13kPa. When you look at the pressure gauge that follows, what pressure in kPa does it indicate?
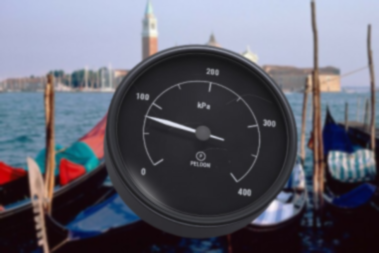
75kPa
